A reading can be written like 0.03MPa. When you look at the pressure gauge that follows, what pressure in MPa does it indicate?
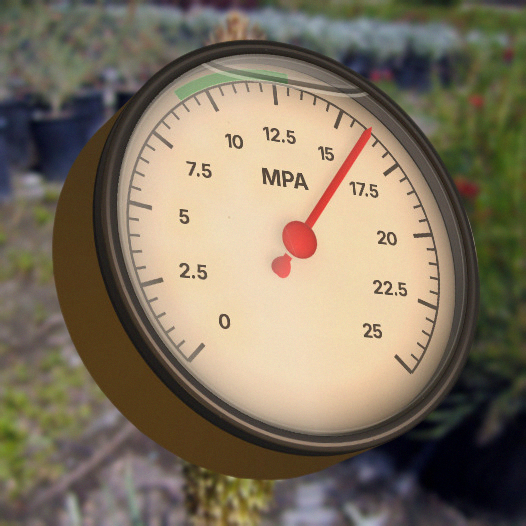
16MPa
